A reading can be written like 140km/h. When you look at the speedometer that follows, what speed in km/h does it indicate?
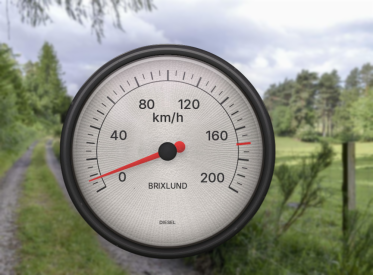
7.5km/h
